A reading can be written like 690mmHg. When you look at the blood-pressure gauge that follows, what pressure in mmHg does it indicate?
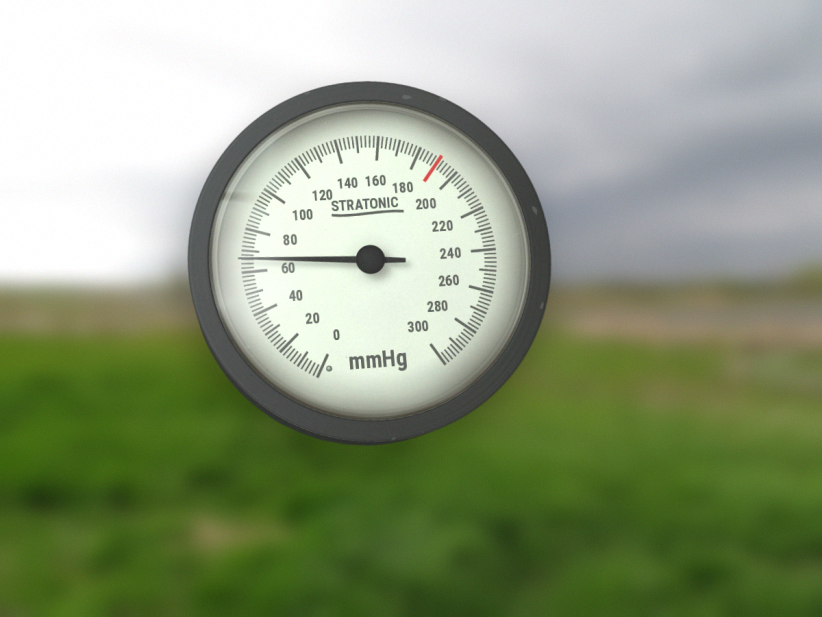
66mmHg
